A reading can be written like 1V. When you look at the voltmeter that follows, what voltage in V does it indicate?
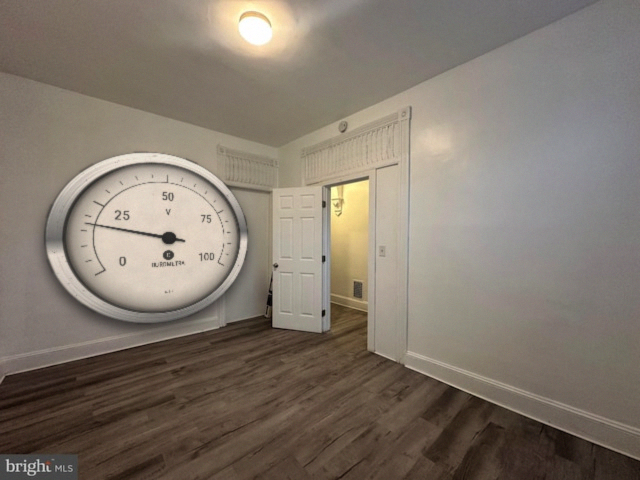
17.5V
